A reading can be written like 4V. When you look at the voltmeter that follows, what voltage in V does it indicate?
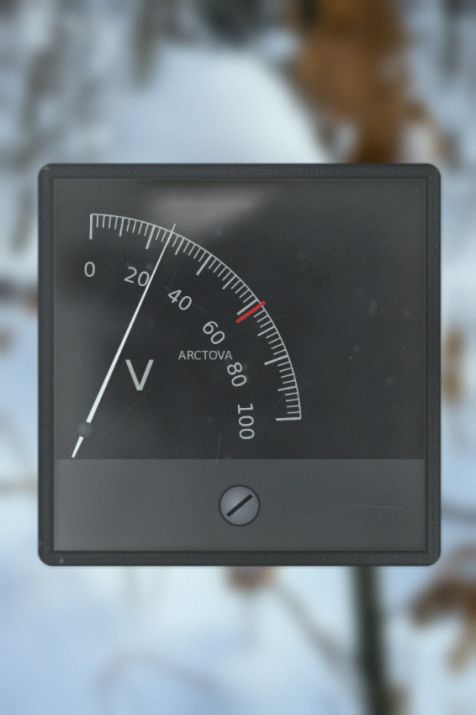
26V
